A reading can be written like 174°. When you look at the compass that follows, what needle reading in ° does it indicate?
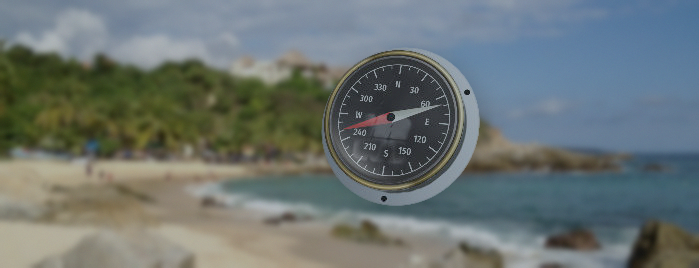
250°
